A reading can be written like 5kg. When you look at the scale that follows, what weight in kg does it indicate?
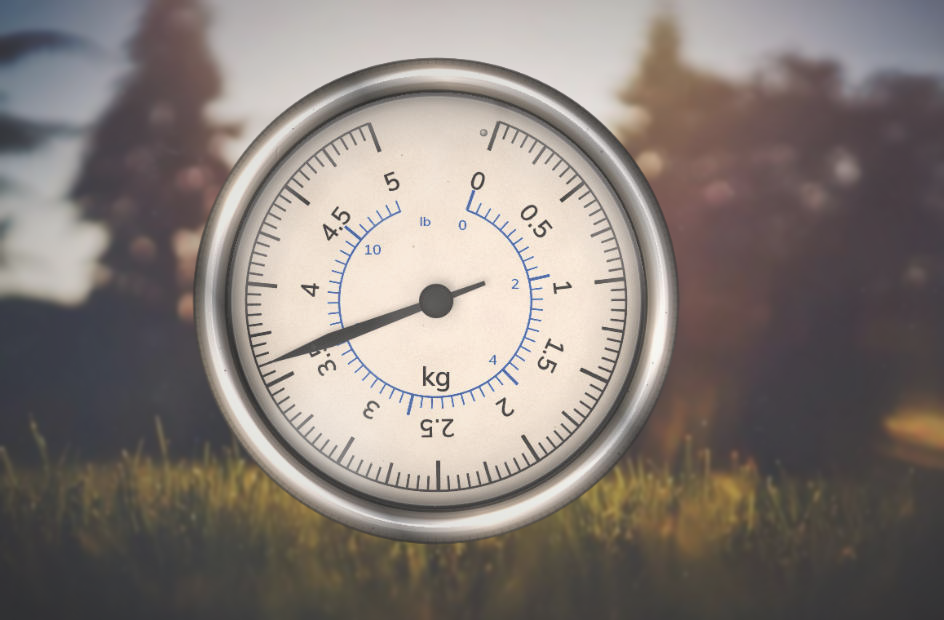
3.6kg
